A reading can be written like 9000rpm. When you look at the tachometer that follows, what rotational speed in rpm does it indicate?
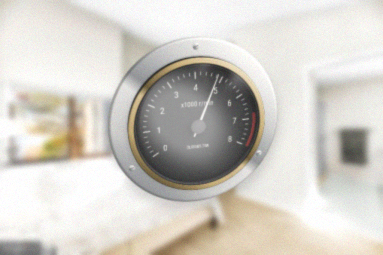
4800rpm
